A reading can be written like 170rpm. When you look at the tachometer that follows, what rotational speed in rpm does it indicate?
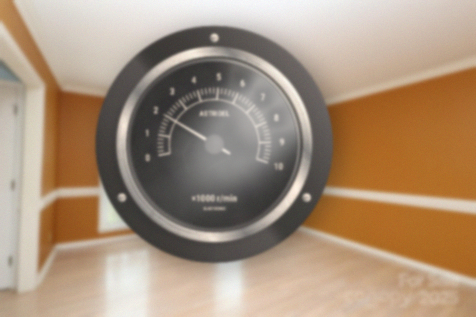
2000rpm
